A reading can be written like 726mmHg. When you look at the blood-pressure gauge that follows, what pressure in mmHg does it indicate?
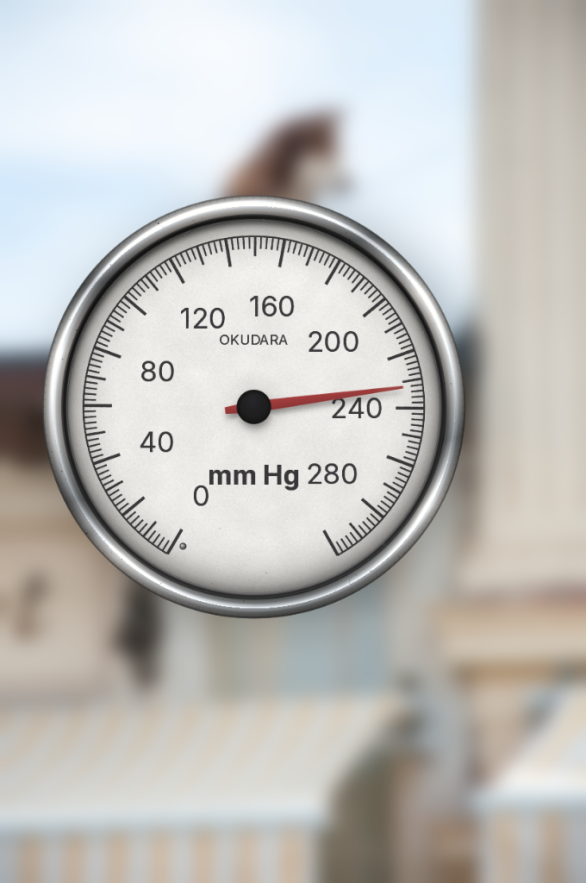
232mmHg
